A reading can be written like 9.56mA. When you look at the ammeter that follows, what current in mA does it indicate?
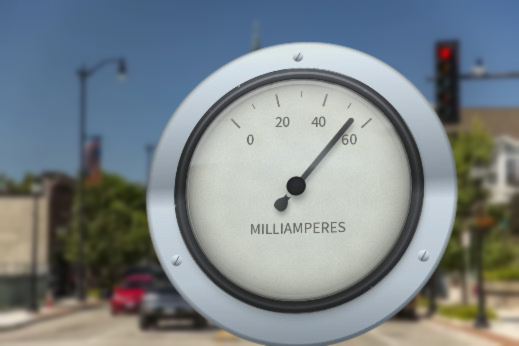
55mA
